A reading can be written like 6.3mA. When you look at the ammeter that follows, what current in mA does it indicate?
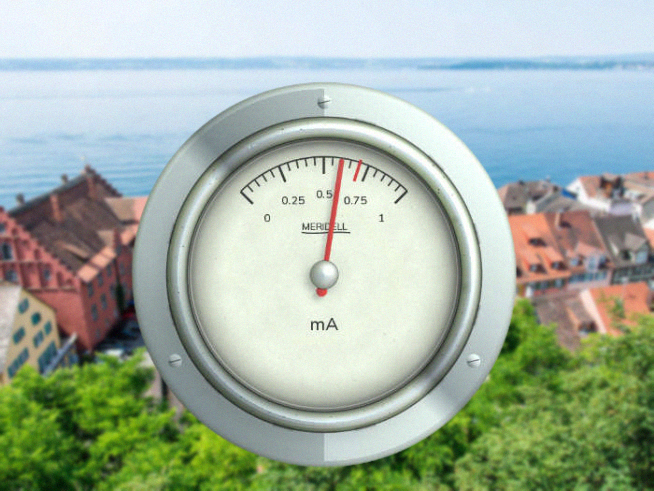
0.6mA
